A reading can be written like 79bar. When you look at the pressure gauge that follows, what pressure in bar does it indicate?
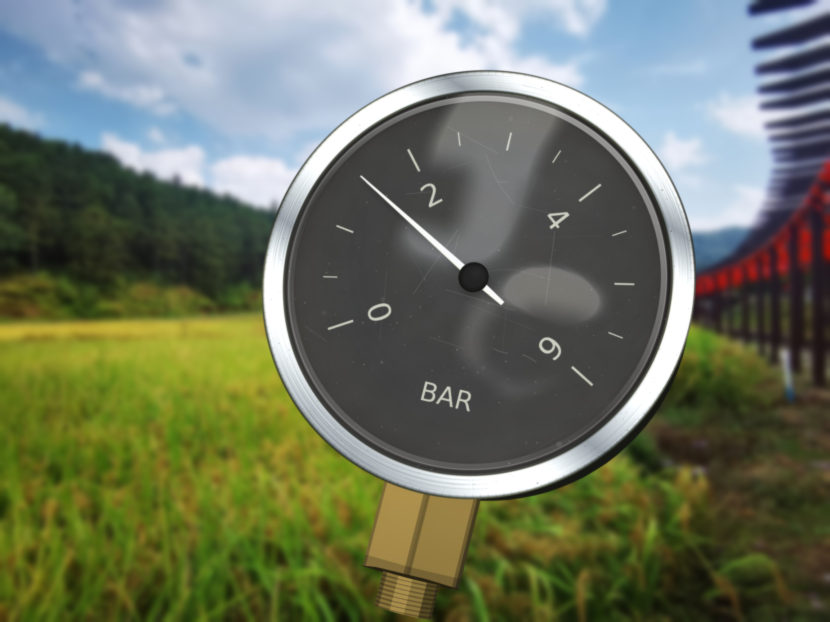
1.5bar
